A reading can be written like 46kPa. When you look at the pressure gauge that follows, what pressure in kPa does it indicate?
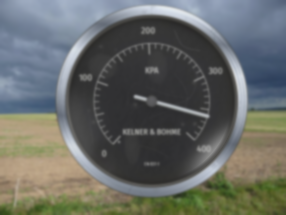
360kPa
